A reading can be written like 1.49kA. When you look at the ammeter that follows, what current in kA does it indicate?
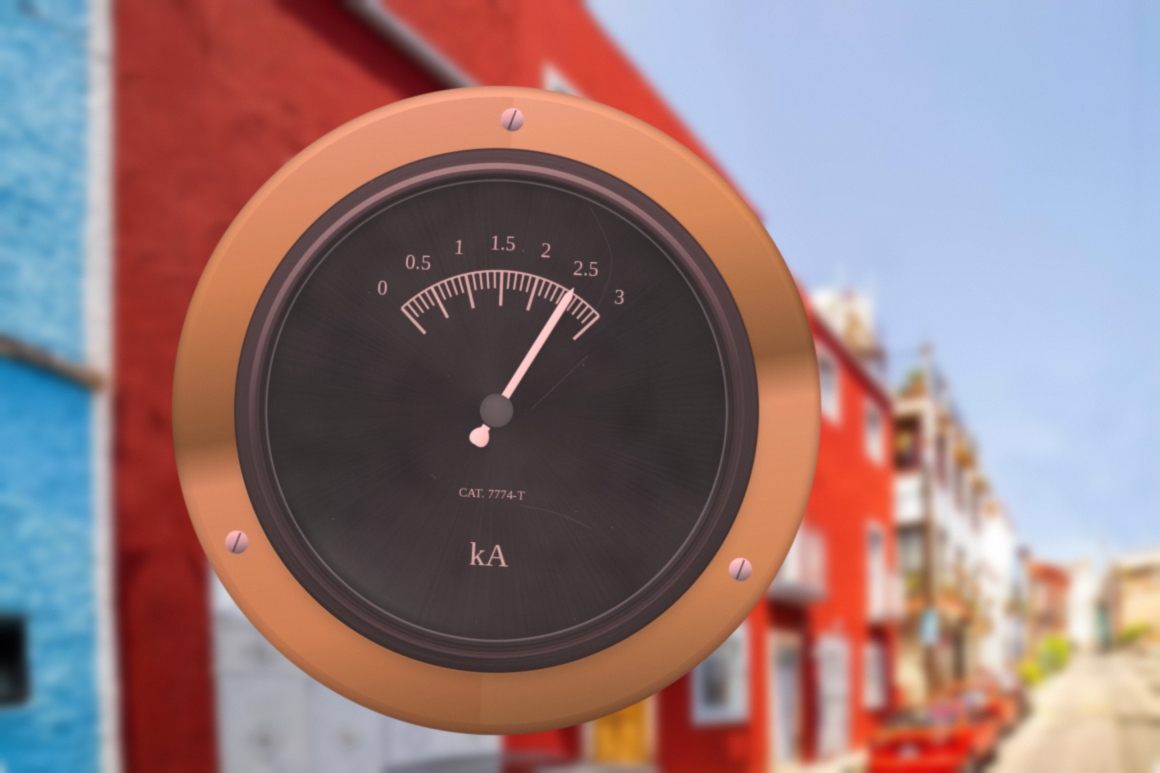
2.5kA
